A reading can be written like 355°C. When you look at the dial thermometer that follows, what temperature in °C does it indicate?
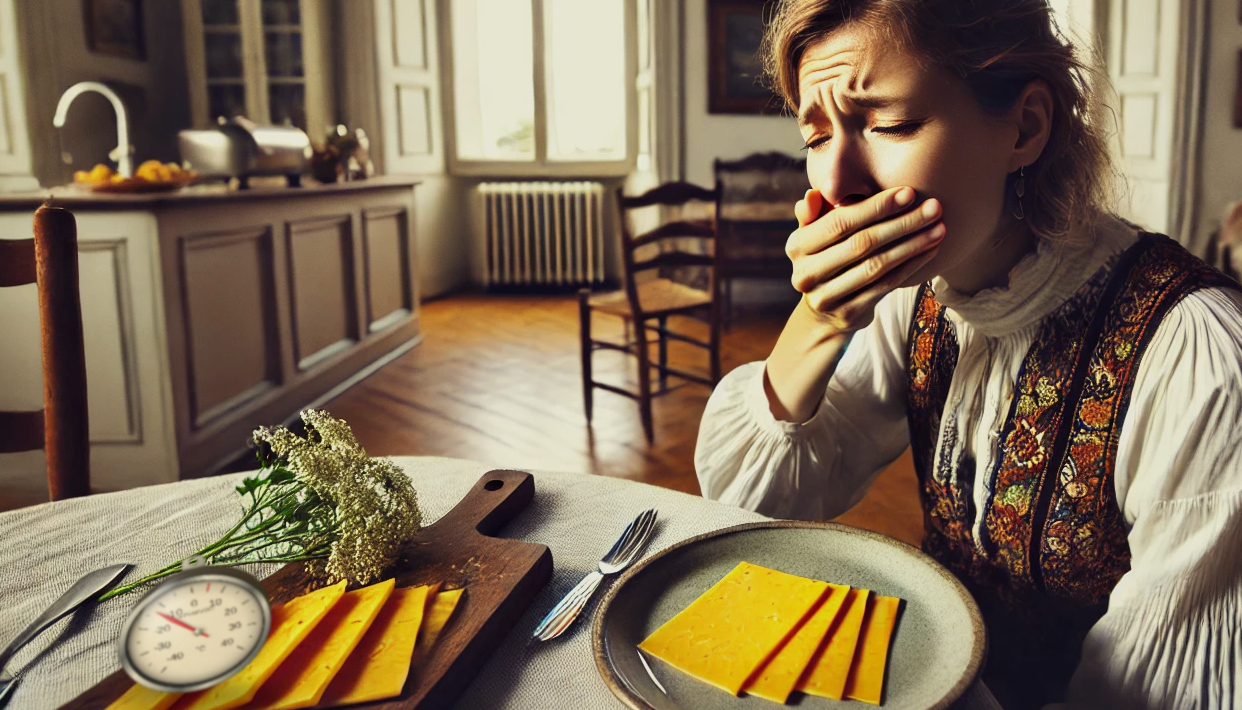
-12.5°C
